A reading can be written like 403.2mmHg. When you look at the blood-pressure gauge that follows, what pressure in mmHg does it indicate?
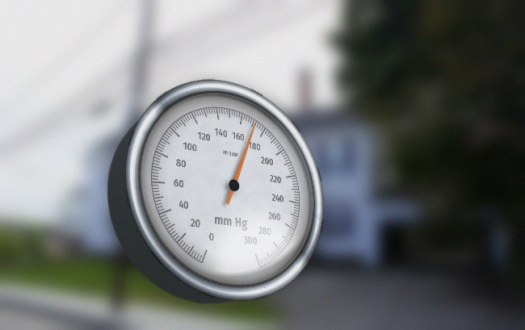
170mmHg
